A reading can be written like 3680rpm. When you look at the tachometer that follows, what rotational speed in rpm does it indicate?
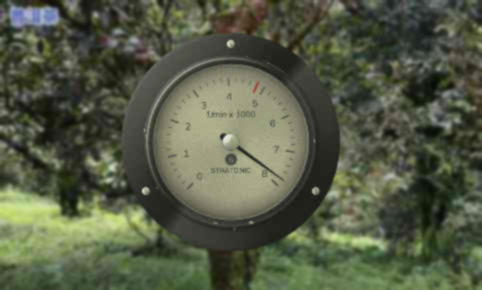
7800rpm
